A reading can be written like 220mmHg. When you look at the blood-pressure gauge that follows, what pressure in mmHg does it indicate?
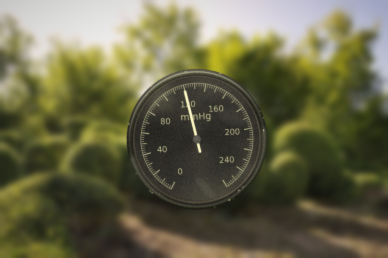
120mmHg
